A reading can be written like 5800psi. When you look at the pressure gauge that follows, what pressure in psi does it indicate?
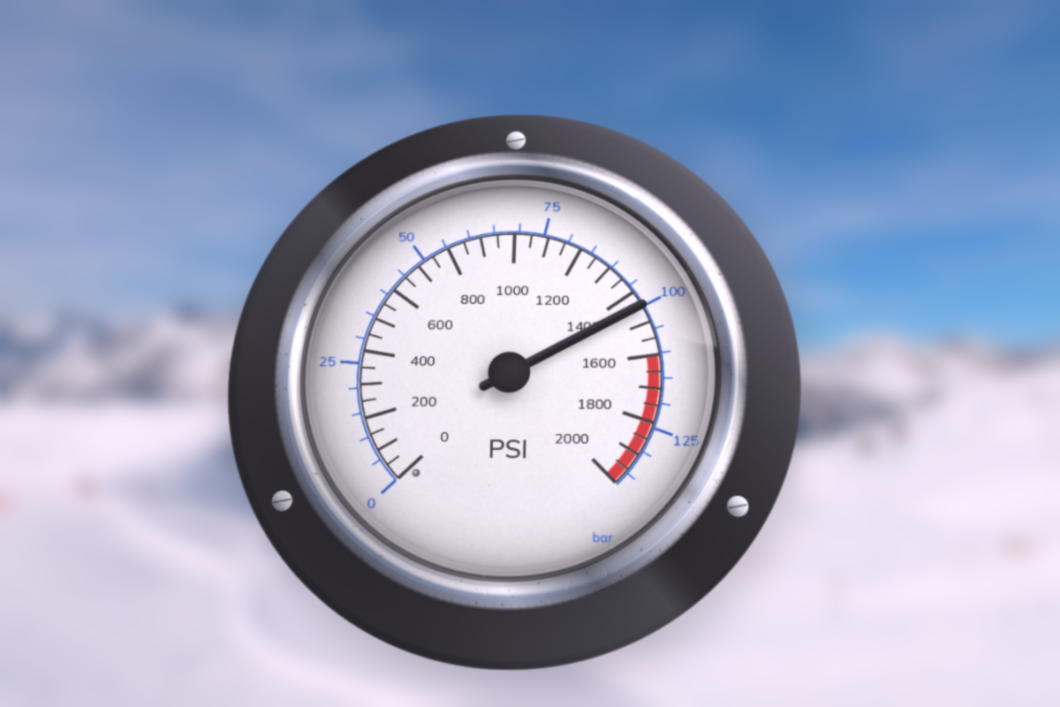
1450psi
